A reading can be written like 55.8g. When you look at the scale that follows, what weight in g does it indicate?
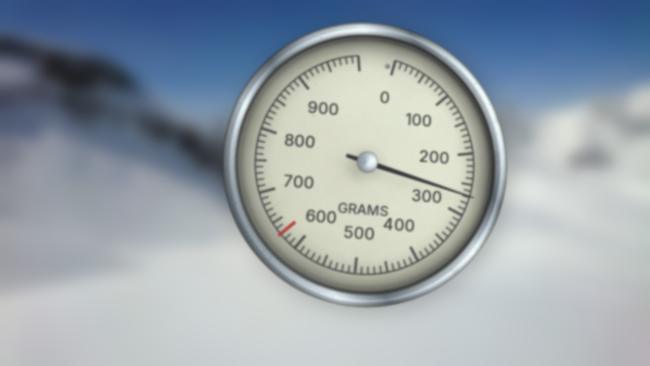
270g
